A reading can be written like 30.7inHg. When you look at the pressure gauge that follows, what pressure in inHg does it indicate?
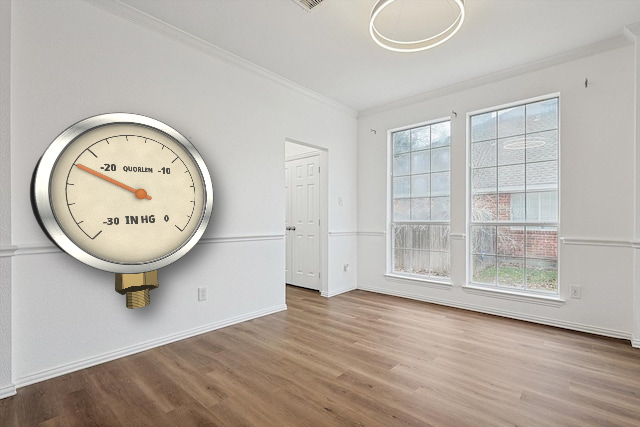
-22inHg
